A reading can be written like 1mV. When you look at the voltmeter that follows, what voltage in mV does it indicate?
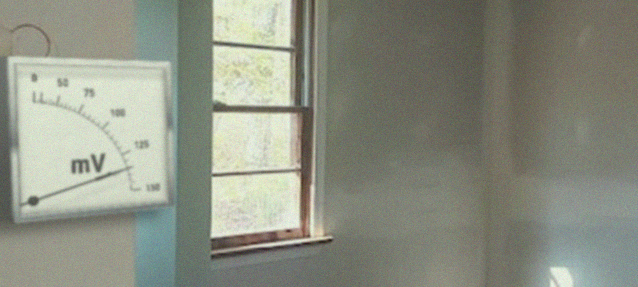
135mV
